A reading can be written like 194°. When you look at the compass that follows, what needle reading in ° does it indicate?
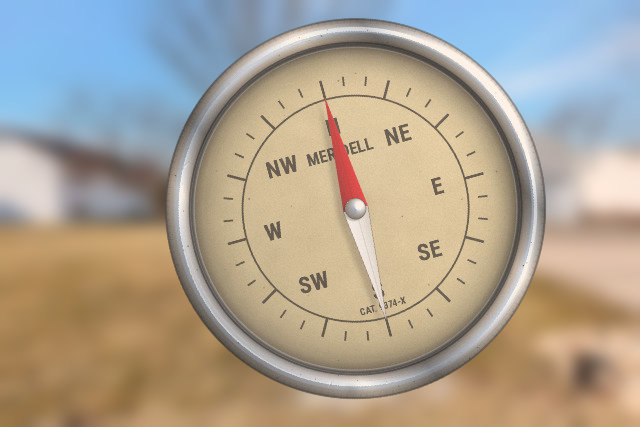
0°
